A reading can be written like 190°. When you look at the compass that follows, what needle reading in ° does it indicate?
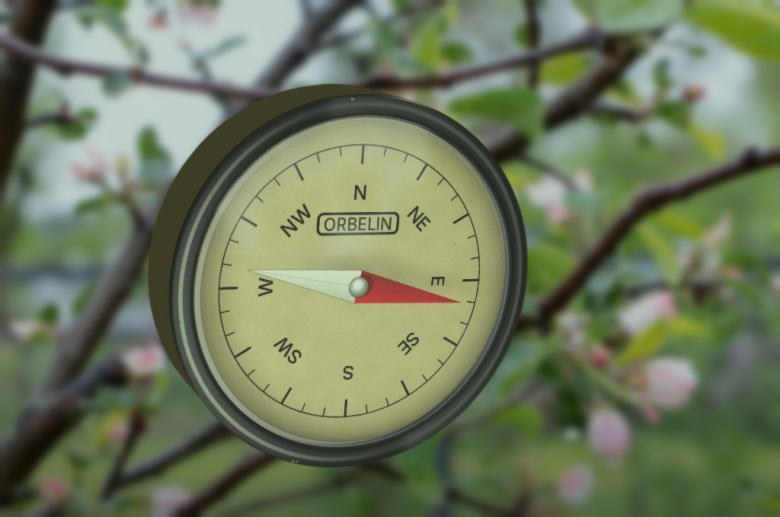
100°
